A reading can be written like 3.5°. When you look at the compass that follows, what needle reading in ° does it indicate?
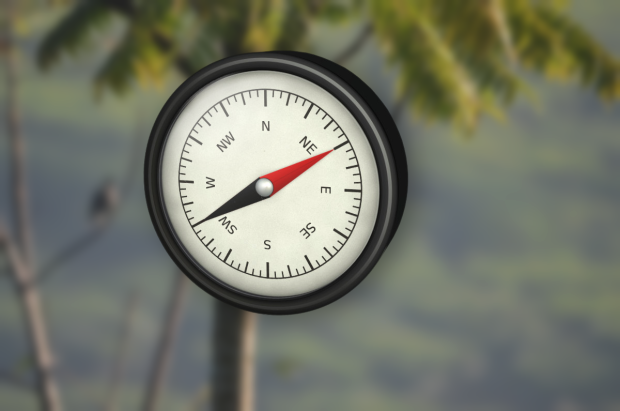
60°
